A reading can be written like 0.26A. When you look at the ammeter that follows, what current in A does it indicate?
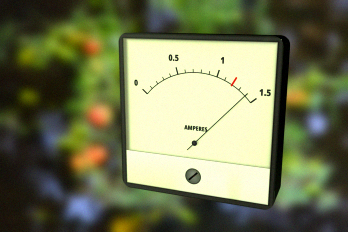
1.4A
